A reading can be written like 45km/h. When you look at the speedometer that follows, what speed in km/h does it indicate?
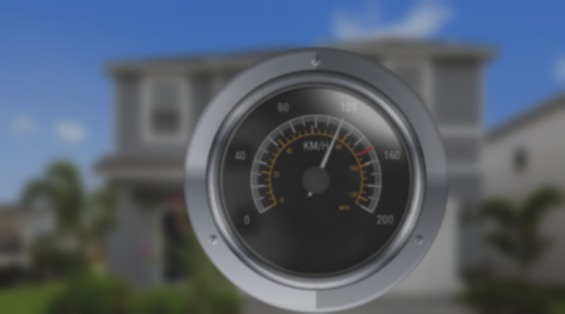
120km/h
